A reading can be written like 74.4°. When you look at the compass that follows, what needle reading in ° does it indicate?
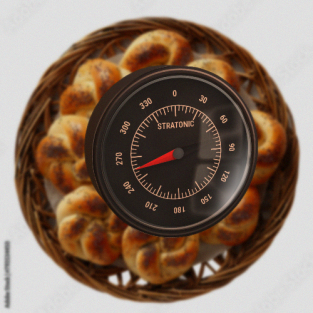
255°
